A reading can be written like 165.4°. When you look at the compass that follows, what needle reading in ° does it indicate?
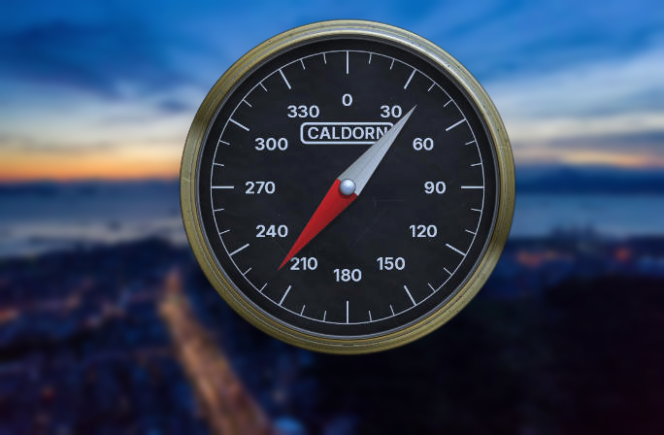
220°
